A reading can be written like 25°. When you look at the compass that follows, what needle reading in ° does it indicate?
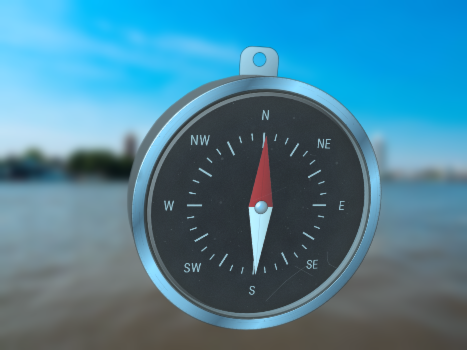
0°
